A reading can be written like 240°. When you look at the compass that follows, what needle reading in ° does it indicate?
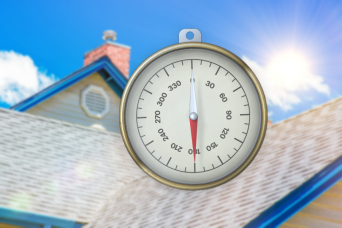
180°
